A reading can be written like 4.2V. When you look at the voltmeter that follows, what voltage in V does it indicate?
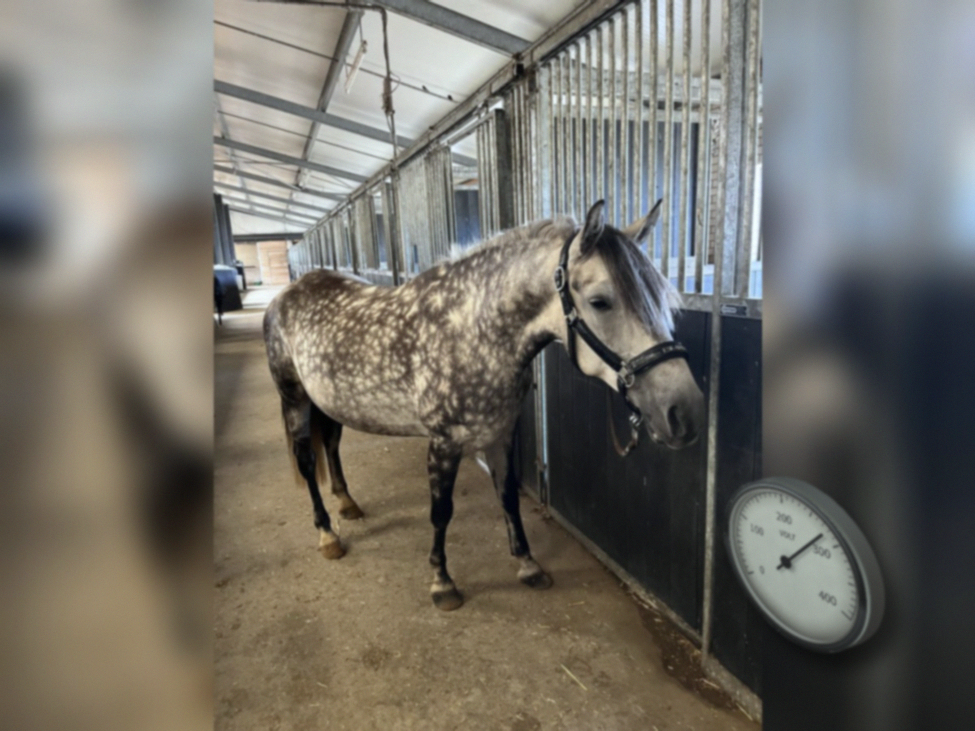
280V
